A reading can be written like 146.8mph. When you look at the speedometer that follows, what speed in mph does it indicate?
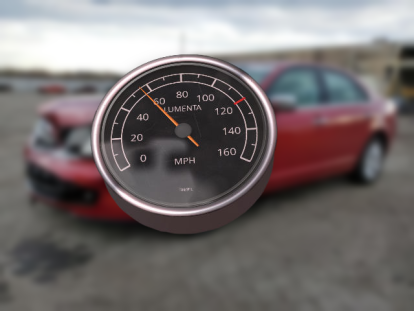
55mph
